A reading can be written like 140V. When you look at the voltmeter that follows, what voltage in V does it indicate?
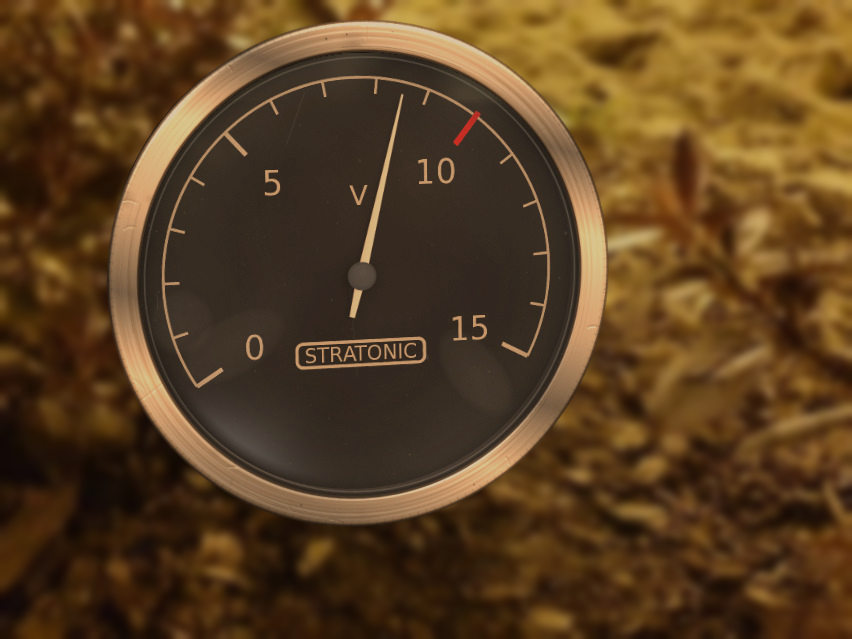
8.5V
